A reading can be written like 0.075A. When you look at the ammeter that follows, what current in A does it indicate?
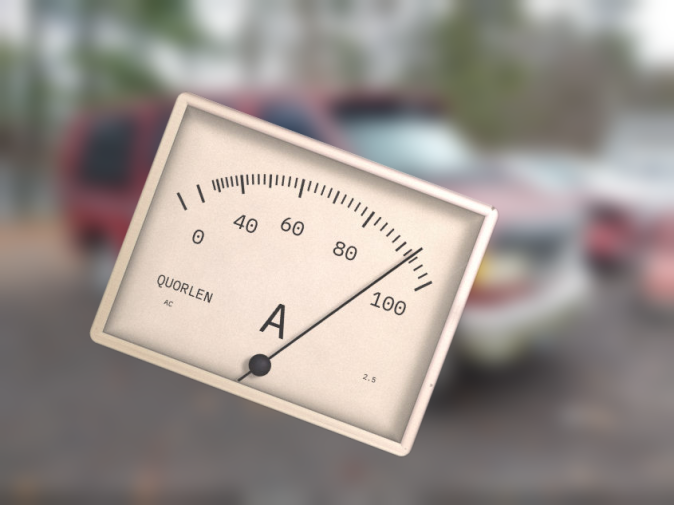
93A
